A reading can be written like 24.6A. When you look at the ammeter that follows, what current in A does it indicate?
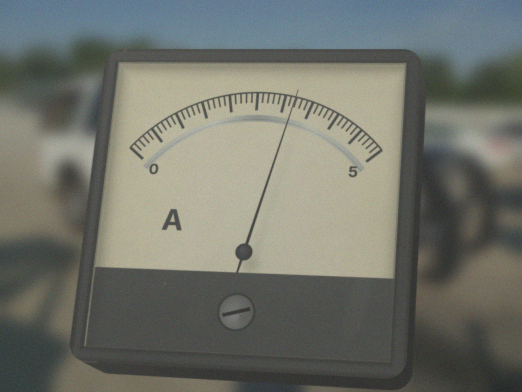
3.2A
